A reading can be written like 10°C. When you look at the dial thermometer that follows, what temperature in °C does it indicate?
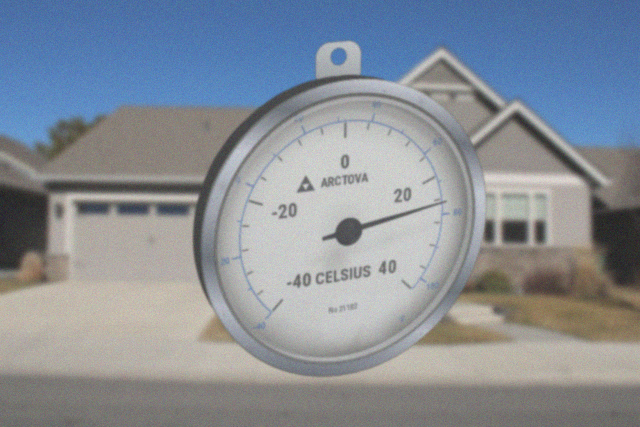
24°C
